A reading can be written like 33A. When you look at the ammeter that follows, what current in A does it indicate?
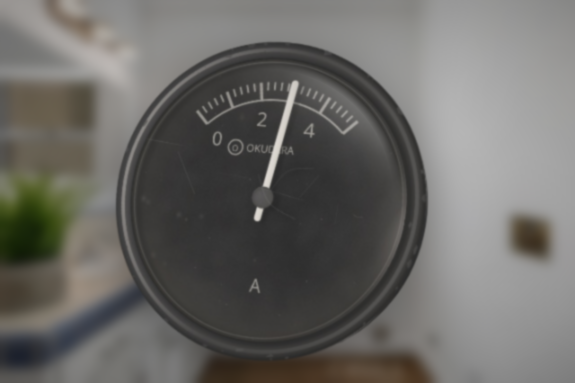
3A
